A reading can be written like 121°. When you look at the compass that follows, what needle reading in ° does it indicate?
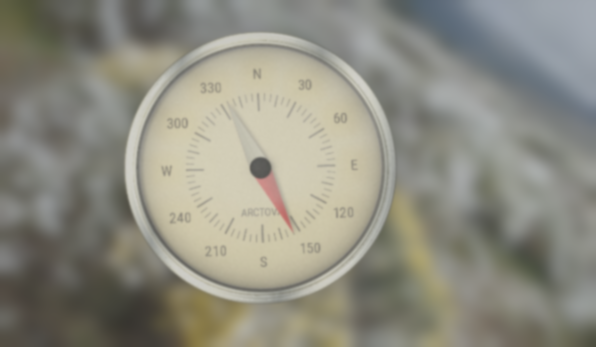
155°
